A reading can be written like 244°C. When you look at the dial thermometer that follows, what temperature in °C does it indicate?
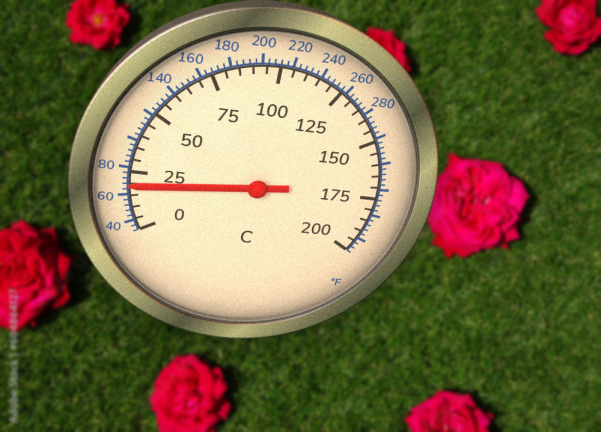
20°C
